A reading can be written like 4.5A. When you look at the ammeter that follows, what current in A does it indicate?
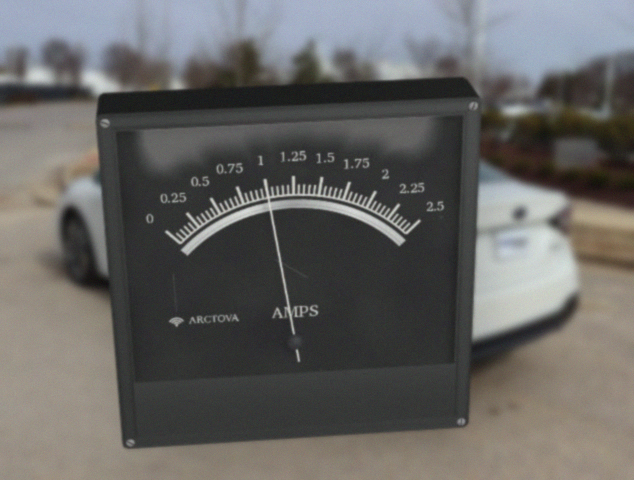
1A
